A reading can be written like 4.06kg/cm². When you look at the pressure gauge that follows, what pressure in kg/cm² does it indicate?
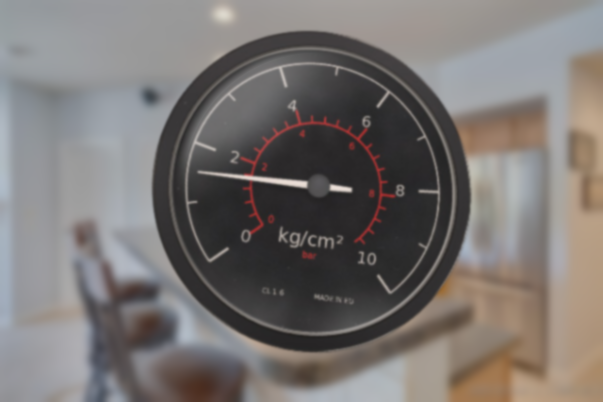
1.5kg/cm²
